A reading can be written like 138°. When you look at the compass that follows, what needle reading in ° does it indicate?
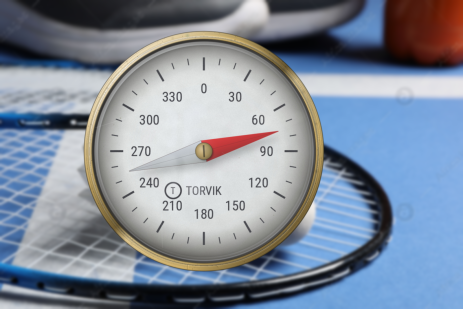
75°
